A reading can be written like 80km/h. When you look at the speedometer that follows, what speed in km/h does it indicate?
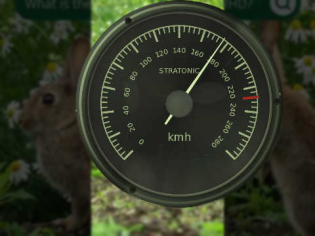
176km/h
